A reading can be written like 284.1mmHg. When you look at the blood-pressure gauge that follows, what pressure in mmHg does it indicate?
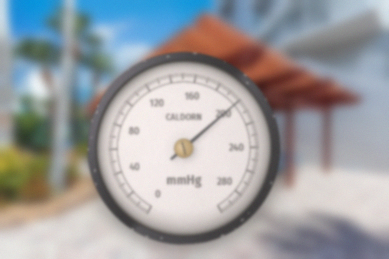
200mmHg
